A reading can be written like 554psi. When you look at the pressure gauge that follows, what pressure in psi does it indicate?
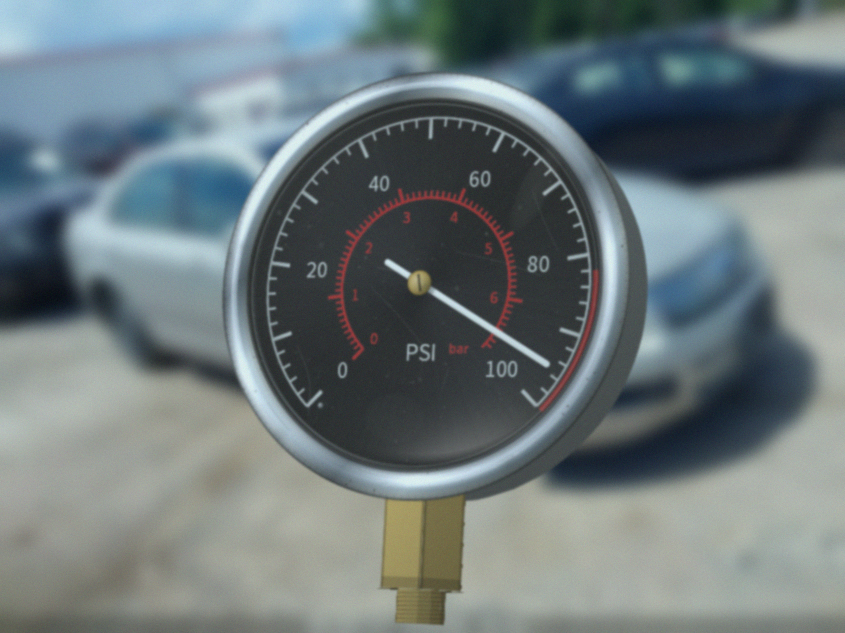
95psi
